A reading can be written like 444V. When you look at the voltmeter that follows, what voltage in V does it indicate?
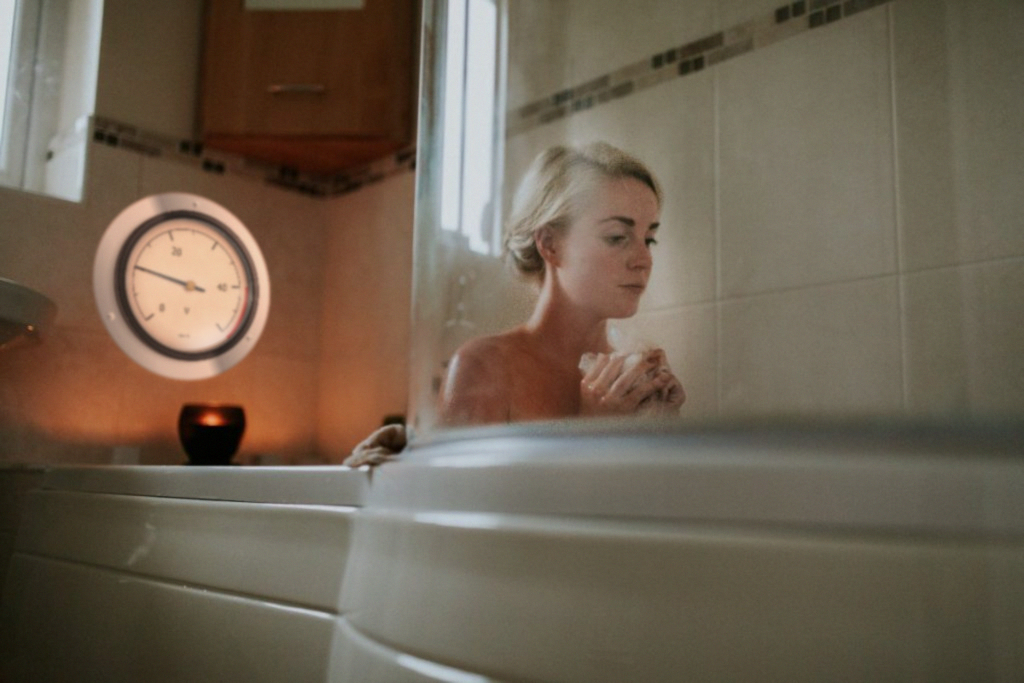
10V
